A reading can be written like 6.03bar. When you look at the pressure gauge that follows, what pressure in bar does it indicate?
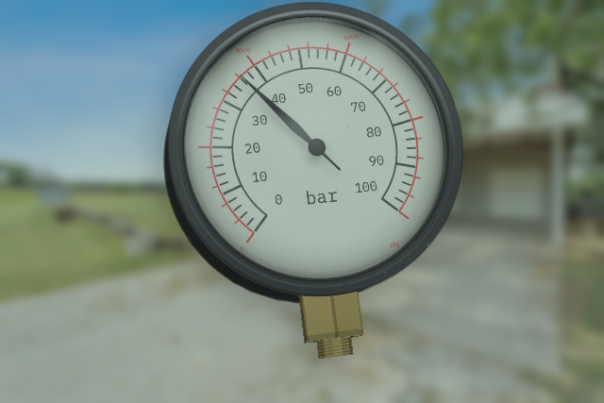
36bar
